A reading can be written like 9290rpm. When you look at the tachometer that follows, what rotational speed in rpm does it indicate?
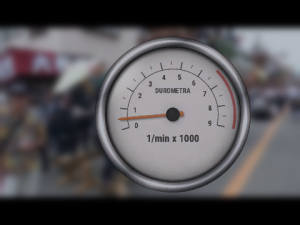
500rpm
